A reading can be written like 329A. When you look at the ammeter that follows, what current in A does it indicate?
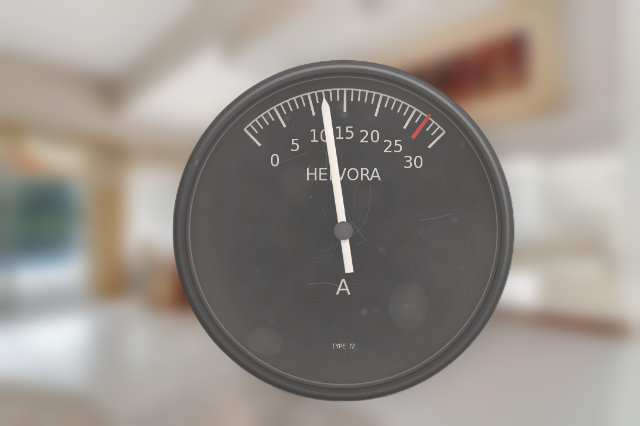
12A
